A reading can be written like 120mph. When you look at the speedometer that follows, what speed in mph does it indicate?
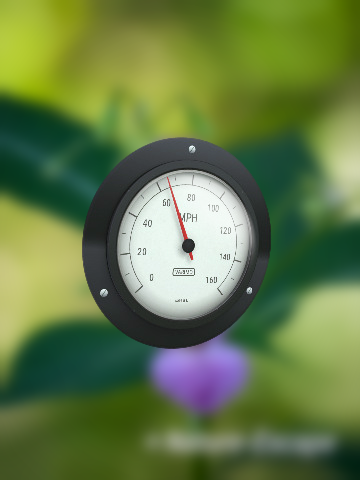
65mph
